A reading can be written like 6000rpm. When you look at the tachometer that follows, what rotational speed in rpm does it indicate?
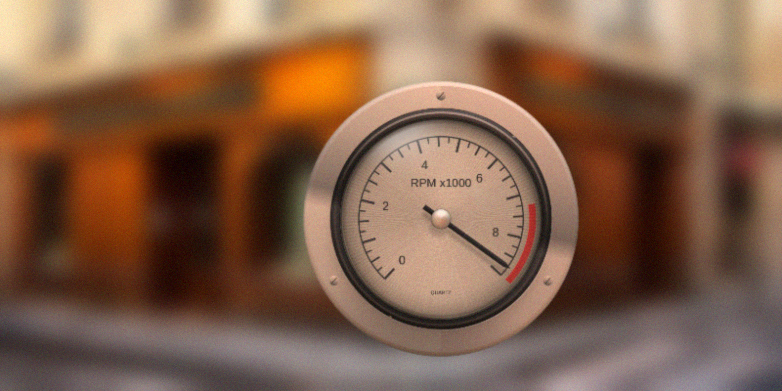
8750rpm
